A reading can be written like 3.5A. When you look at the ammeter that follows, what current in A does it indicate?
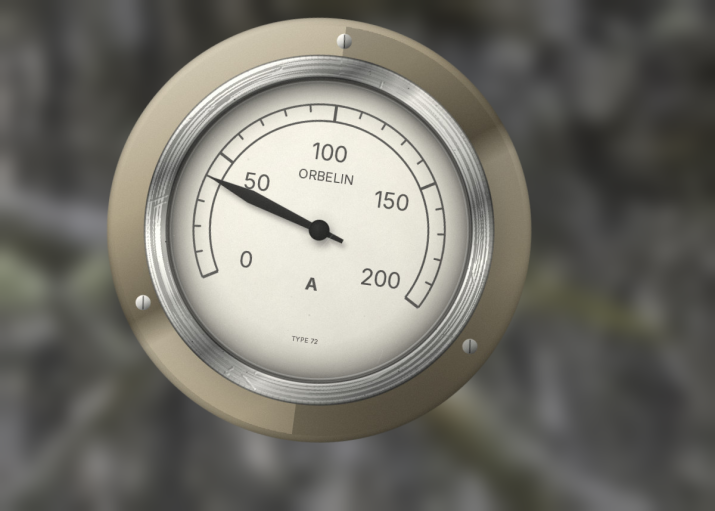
40A
